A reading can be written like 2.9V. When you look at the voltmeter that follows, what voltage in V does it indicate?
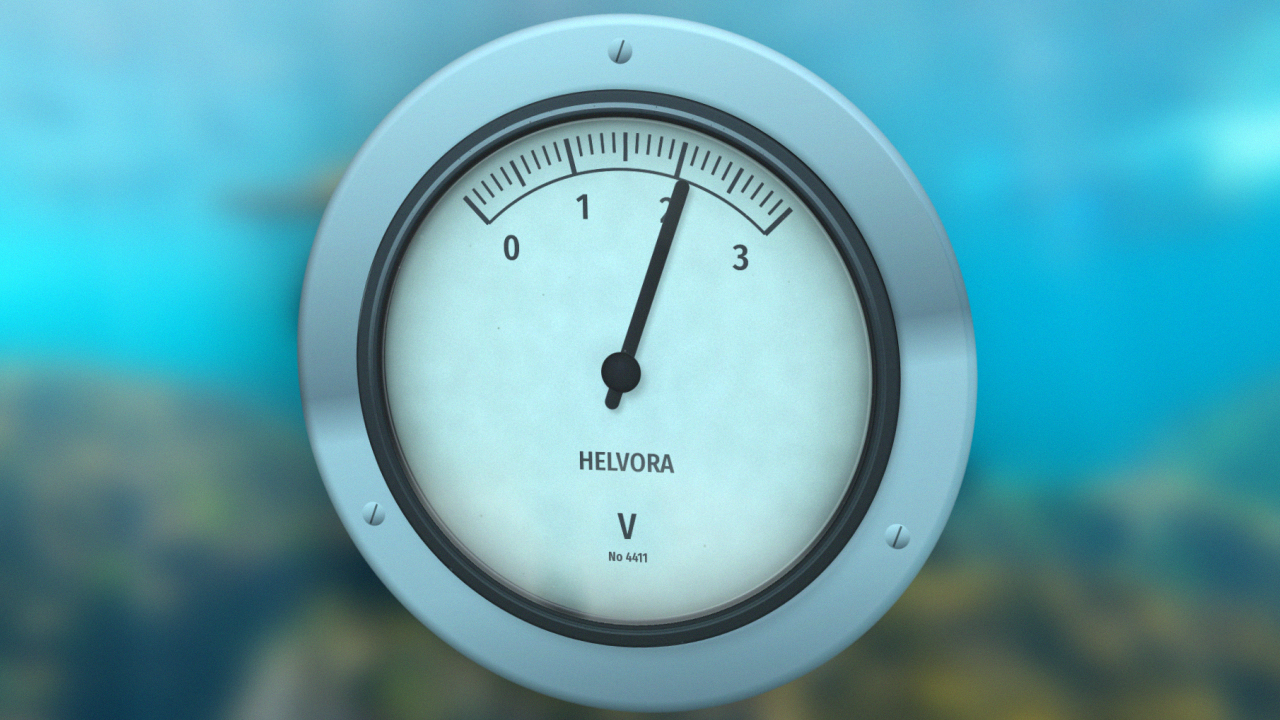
2.1V
